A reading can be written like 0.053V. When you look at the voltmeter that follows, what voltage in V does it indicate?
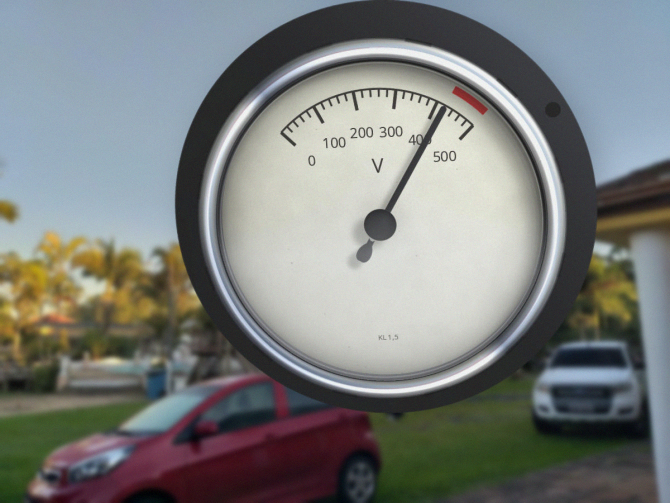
420V
